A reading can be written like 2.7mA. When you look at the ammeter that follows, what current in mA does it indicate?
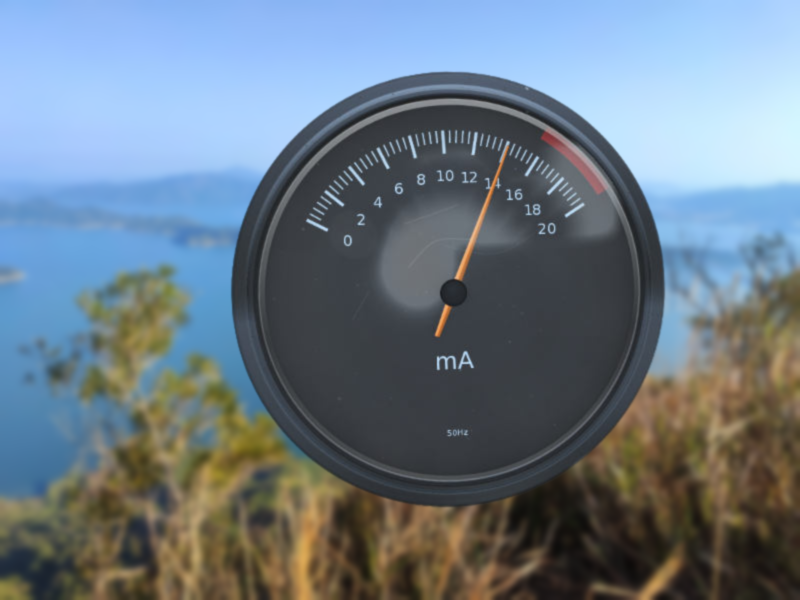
14mA
